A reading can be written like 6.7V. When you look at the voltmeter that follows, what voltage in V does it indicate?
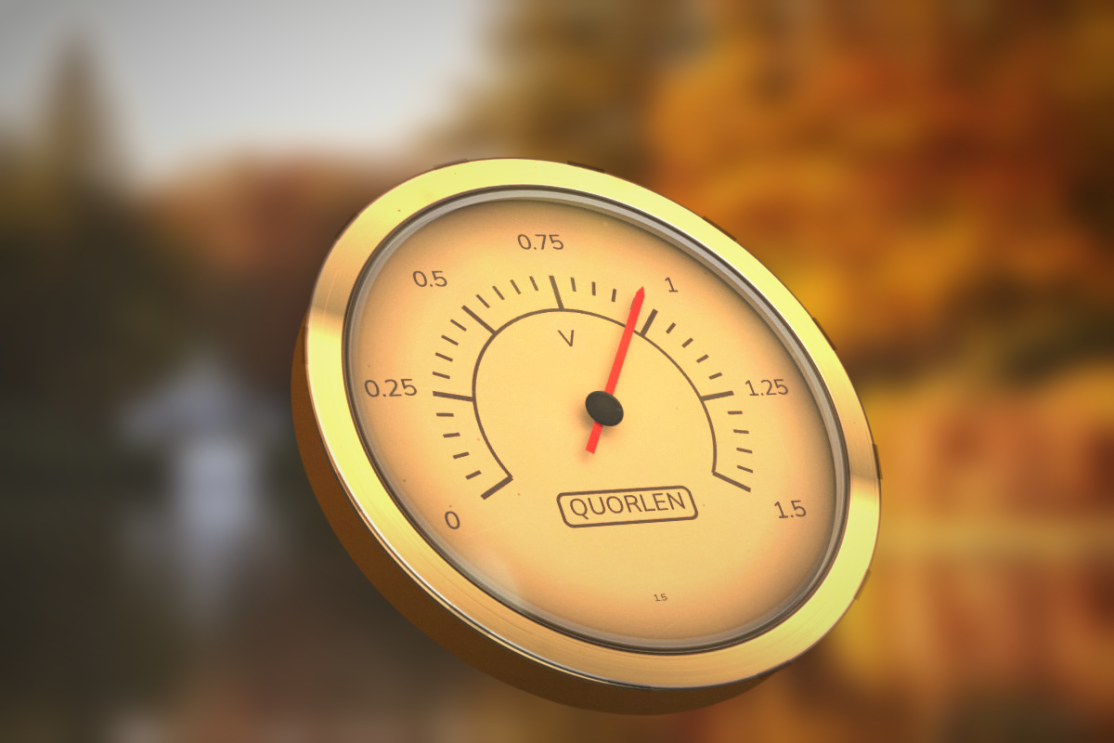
0.95V
